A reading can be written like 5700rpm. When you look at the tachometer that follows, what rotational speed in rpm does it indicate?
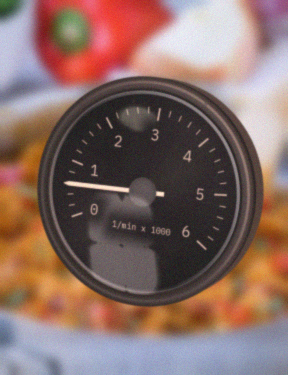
600rpm
